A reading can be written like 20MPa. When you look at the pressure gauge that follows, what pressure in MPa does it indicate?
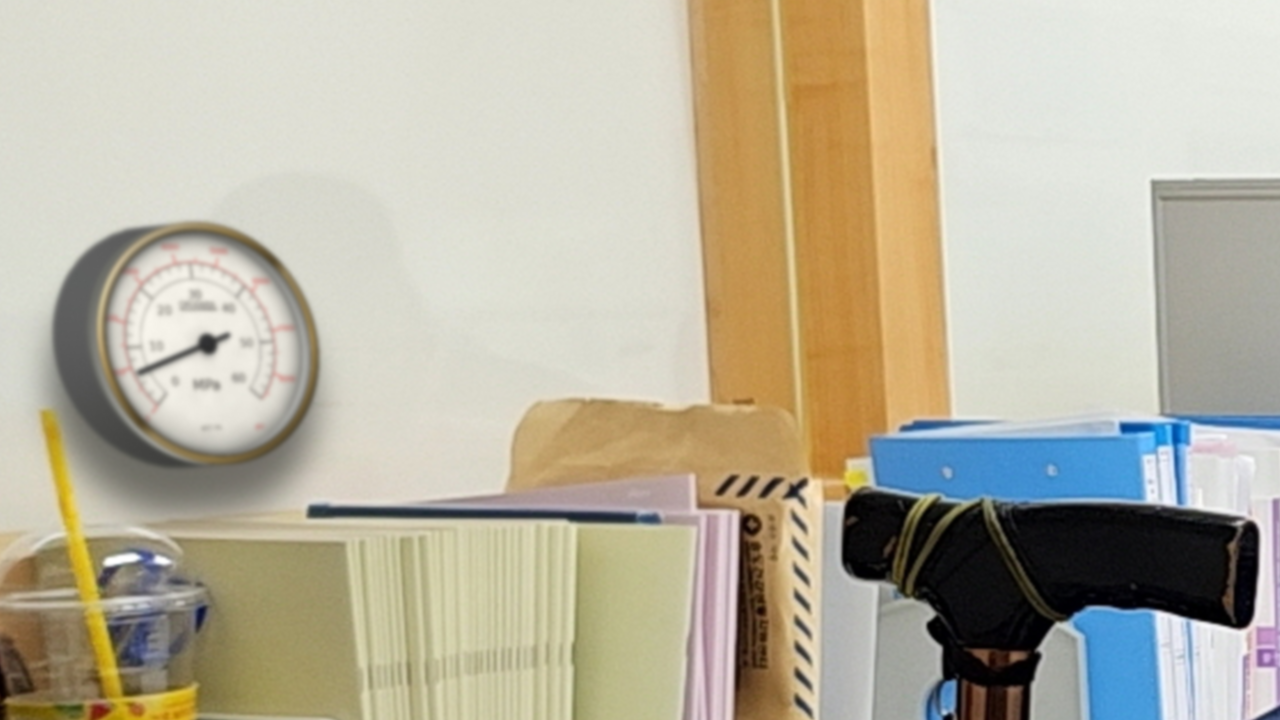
6MPa
